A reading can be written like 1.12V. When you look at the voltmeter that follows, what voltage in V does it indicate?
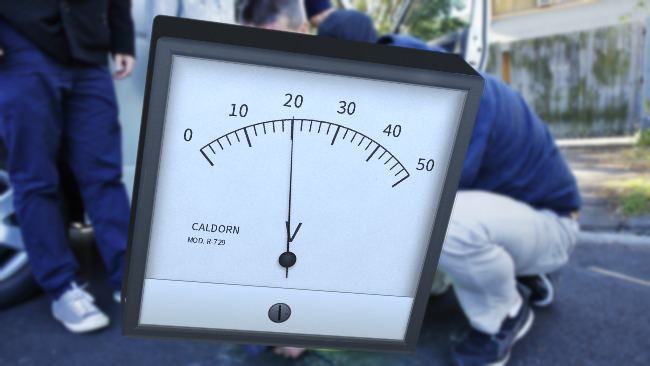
20V
